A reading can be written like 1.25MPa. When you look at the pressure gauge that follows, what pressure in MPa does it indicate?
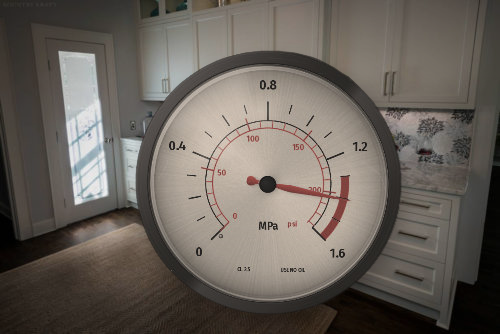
1.4MPa
